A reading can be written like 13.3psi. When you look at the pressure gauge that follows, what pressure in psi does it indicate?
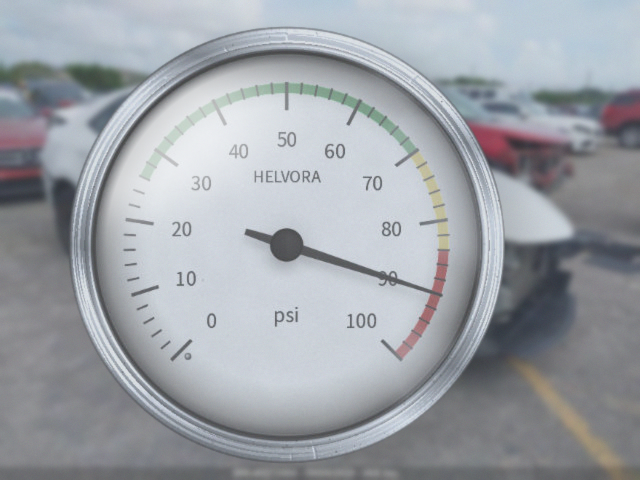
90psi
